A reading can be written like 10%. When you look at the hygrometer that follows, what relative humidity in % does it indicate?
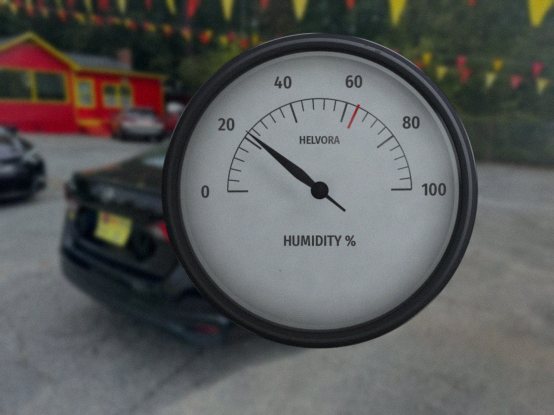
22%
